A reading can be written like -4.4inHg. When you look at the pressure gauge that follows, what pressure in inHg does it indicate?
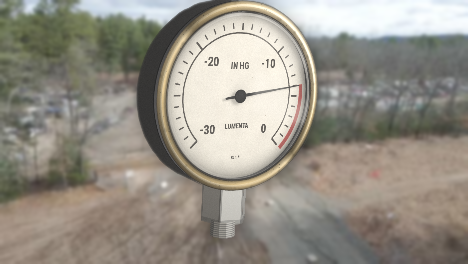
-6inHg
